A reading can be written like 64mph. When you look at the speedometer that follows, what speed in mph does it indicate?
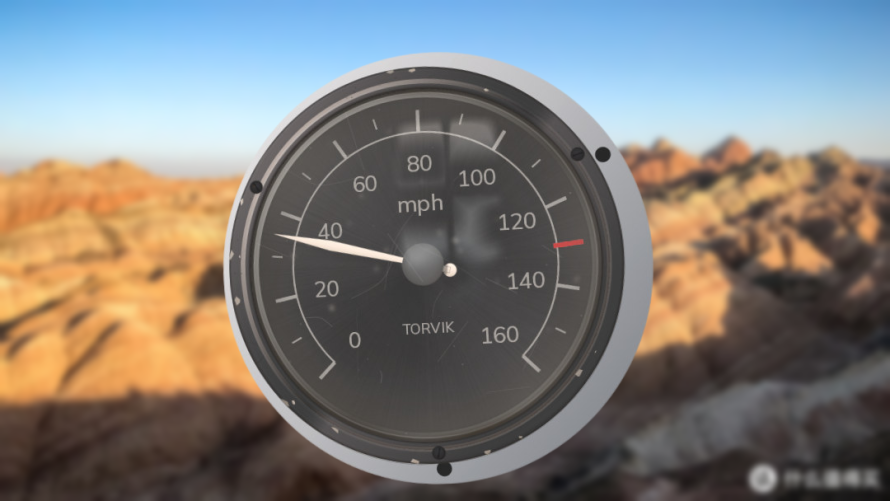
35mph
